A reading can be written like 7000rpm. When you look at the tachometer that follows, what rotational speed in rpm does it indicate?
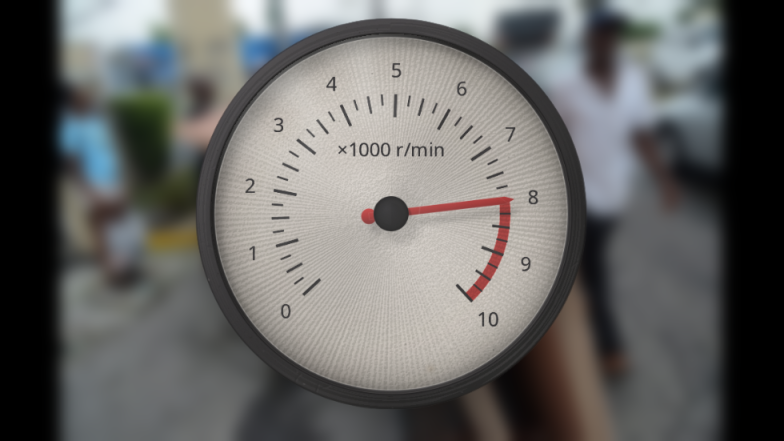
8000rpm
